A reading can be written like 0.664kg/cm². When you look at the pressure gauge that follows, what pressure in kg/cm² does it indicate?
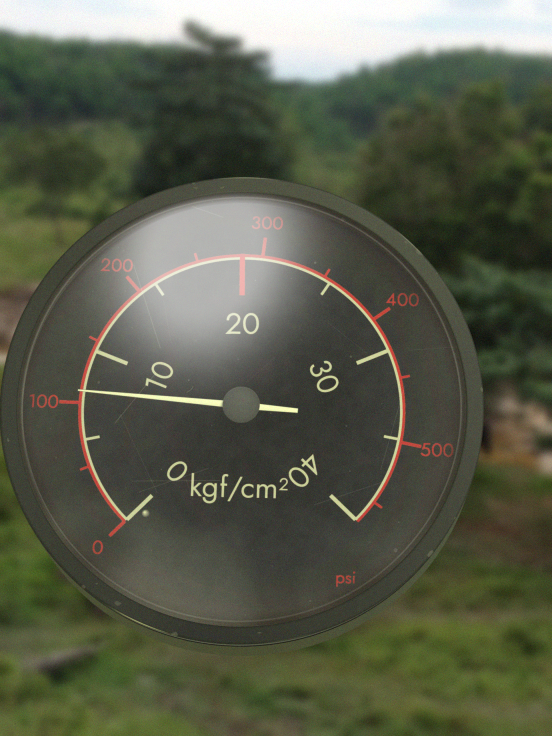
7.5kg/cm²
